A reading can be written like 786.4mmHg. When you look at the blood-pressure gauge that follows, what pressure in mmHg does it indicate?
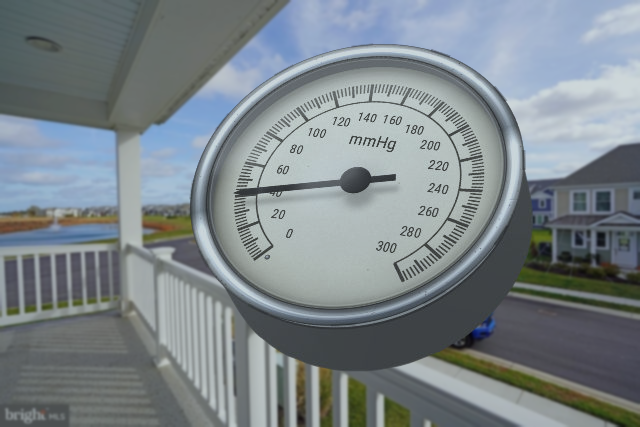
40mmHg
